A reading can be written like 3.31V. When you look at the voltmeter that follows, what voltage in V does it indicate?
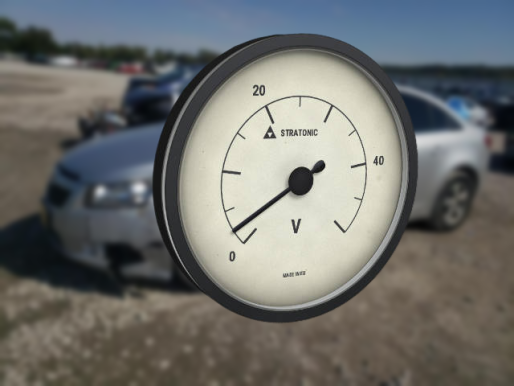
2.5V
